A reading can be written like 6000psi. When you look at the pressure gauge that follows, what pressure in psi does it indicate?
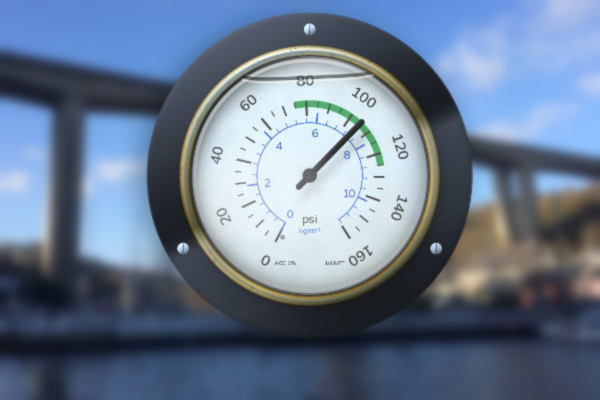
105psi
